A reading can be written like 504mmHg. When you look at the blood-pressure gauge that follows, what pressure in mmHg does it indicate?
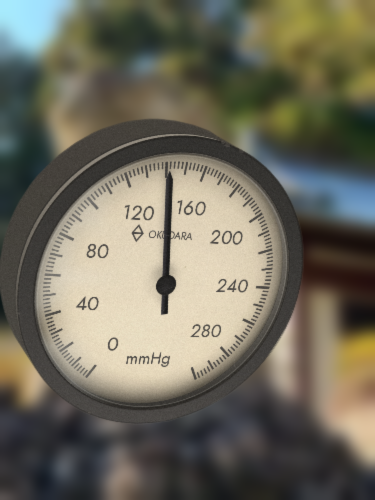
140mmHg
